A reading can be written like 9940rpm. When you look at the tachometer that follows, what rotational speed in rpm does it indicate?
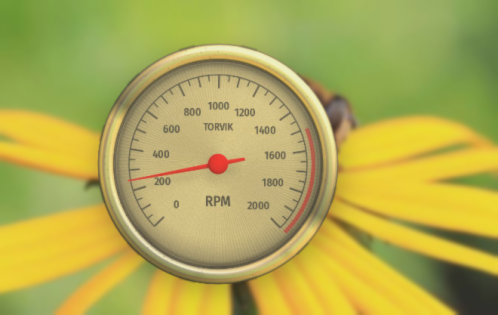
250rpm
